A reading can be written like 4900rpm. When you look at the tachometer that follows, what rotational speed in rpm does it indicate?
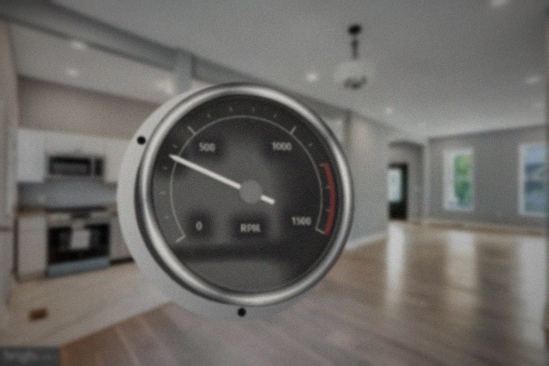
350rpm
